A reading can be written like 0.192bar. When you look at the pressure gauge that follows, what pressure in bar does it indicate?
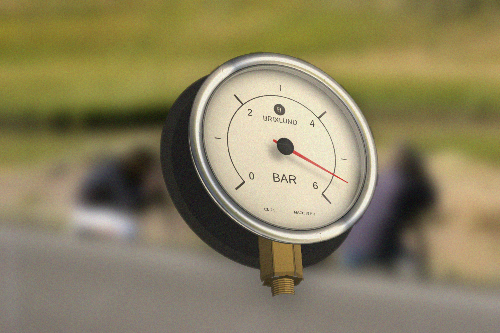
5.5bar
